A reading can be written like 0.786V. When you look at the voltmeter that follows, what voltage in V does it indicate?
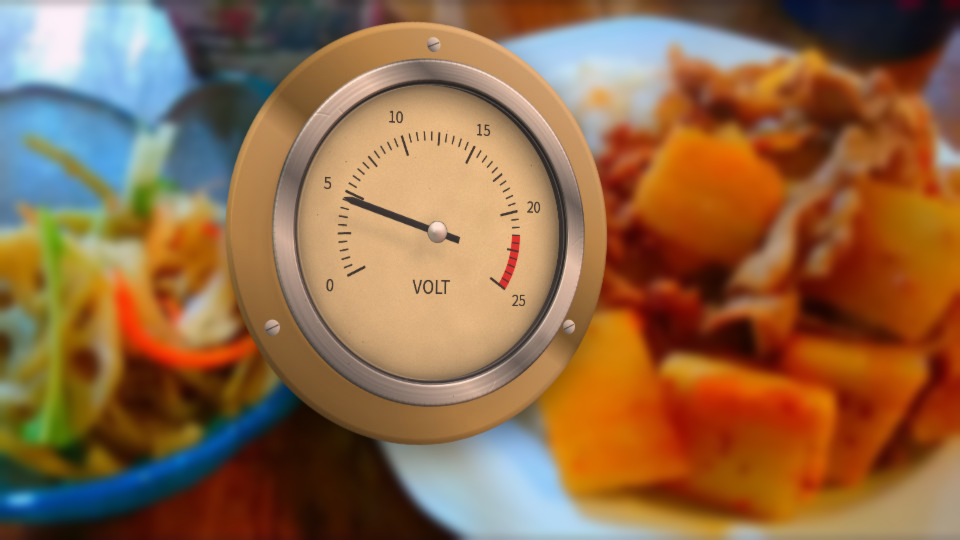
4.5V
